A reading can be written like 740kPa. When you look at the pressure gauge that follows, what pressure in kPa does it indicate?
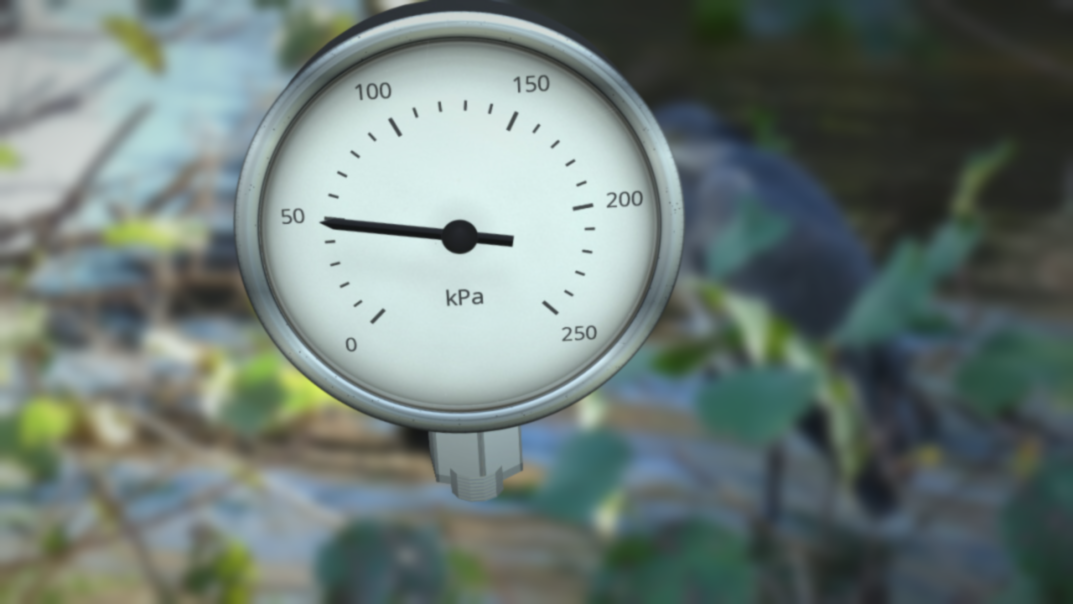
50kPa
